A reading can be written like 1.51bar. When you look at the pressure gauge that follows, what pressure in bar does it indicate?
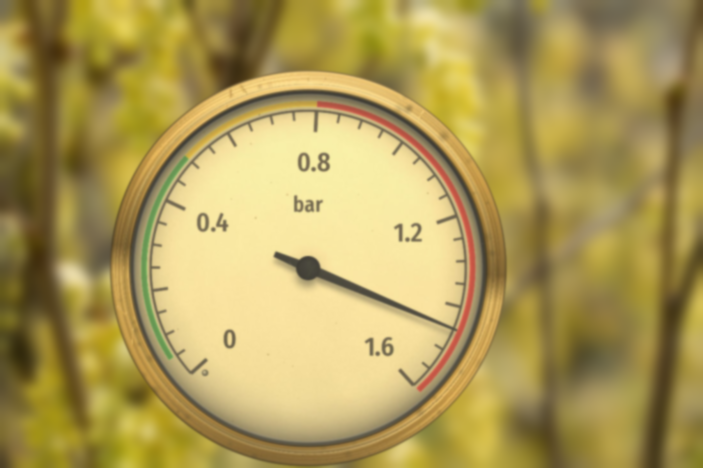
1.45bar
